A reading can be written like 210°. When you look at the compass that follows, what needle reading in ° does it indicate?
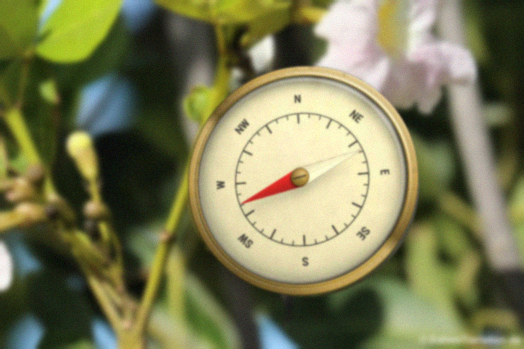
250°
